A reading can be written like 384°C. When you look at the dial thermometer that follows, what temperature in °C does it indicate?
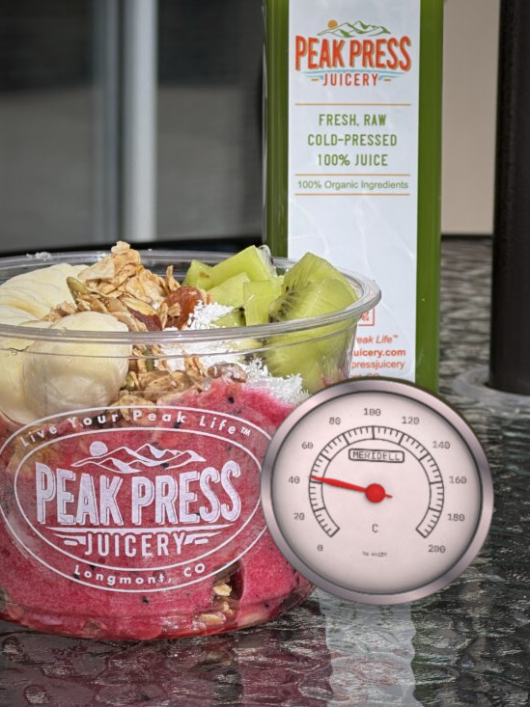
44°C
